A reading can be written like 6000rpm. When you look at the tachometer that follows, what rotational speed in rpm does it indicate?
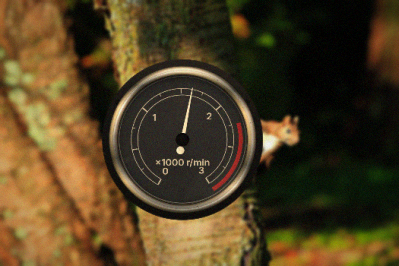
1625rpm
